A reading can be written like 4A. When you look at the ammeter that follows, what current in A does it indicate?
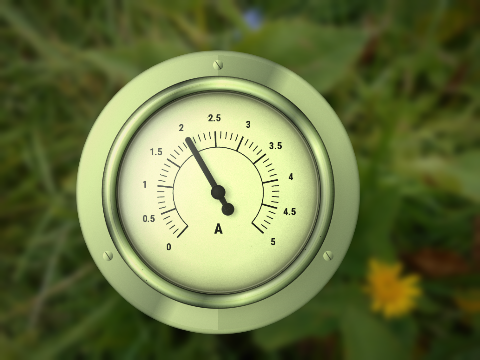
2A
